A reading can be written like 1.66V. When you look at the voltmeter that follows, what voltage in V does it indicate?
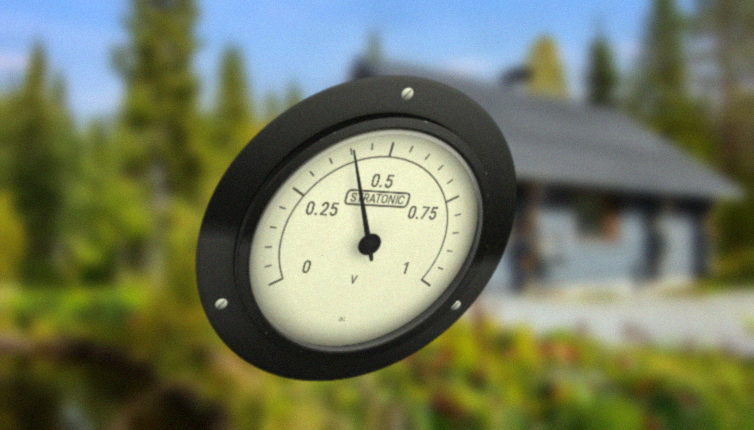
0.4V
